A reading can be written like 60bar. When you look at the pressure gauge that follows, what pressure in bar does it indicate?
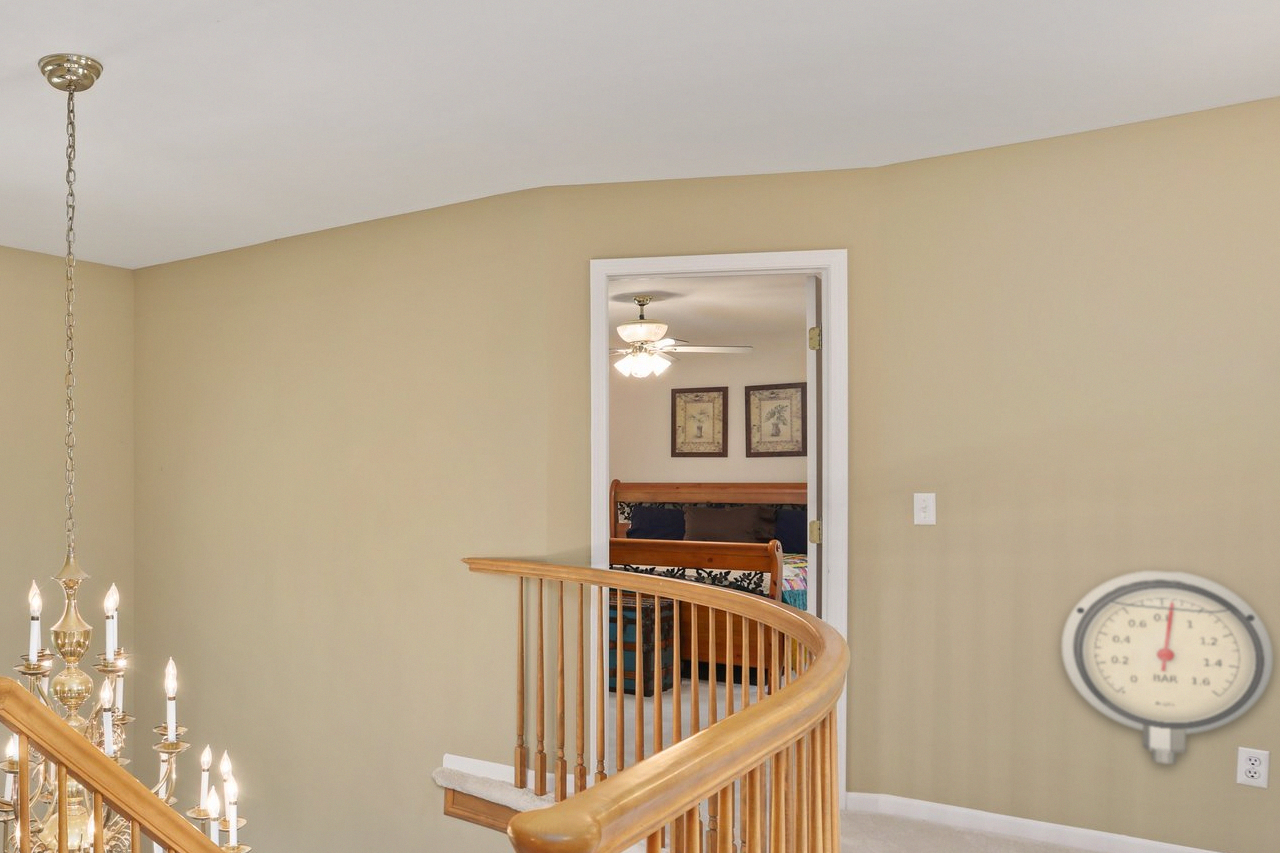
0.85bar
